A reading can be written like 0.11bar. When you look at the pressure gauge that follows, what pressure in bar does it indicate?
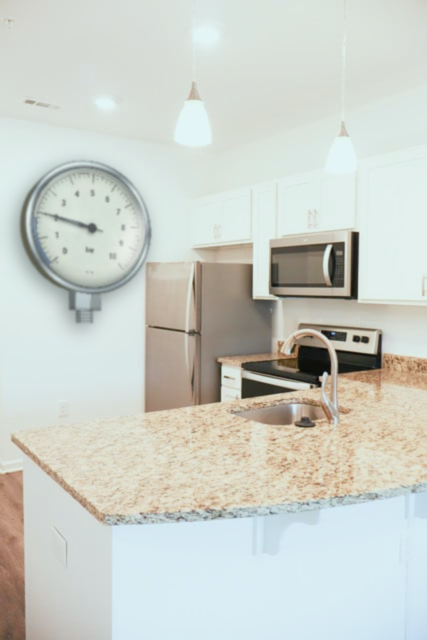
2bar
